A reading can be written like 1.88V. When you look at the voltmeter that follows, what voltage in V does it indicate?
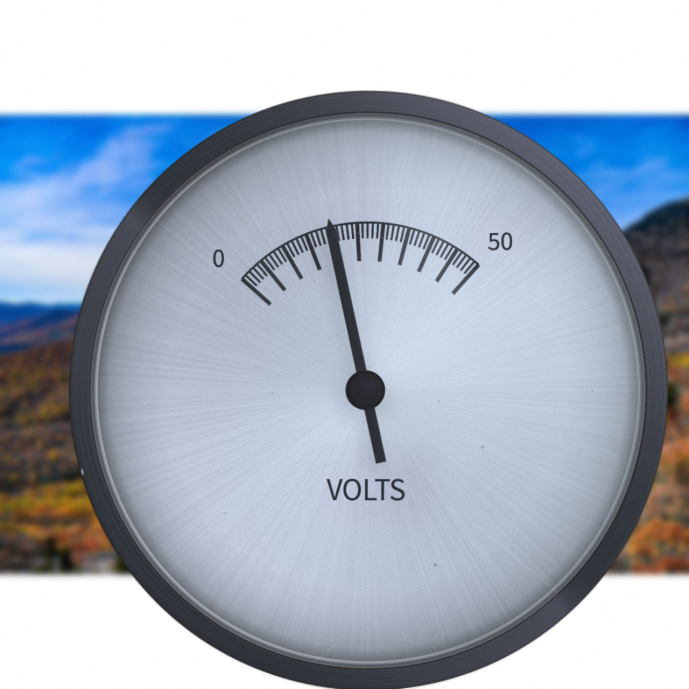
20V
